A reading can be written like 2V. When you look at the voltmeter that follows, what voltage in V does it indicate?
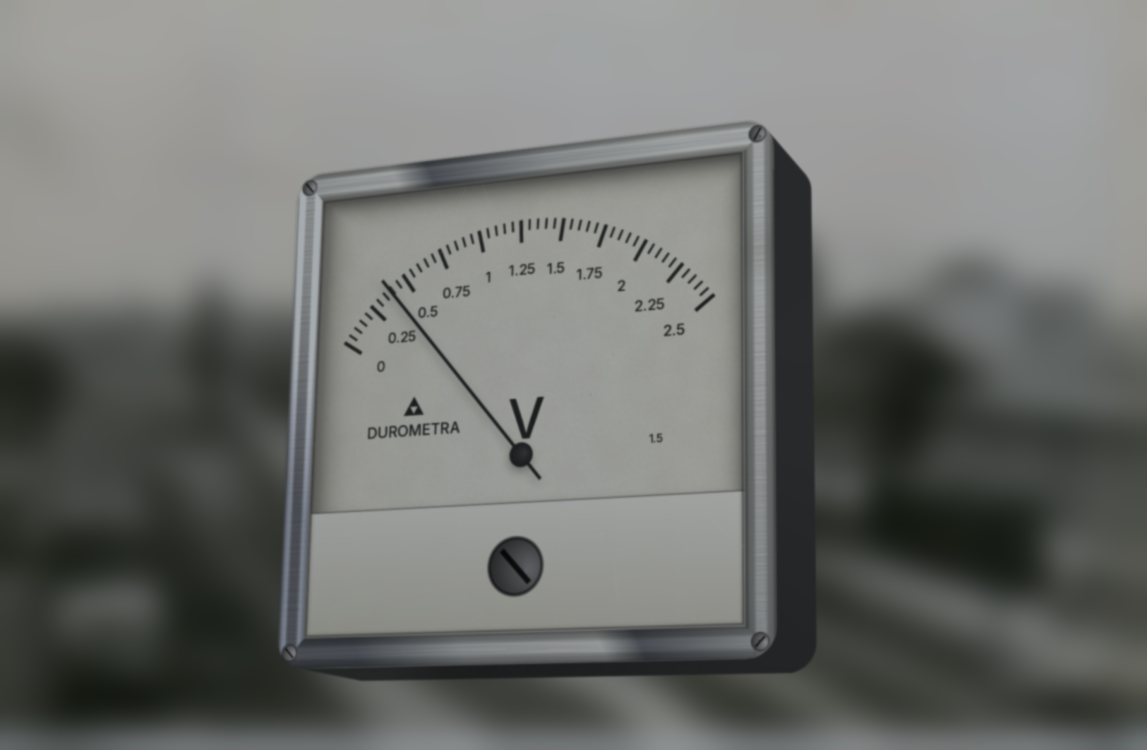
0.4V
